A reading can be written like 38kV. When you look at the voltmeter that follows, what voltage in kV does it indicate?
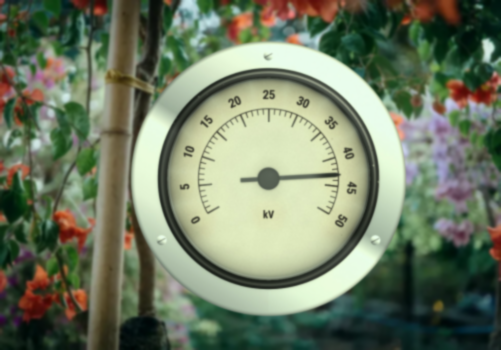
43kV
